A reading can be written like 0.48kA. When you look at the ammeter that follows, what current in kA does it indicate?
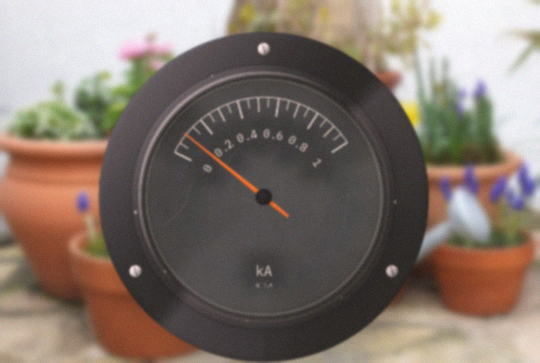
0.1kA
